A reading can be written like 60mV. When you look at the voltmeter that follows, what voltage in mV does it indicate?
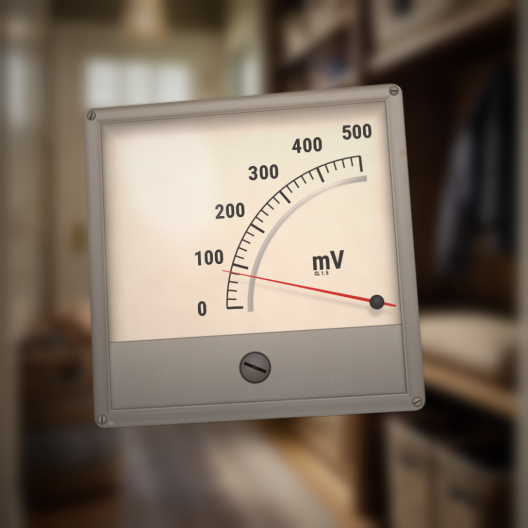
80mV
